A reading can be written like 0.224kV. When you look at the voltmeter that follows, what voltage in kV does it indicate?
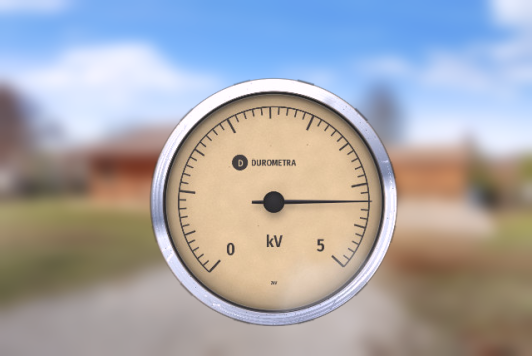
4.2kV
